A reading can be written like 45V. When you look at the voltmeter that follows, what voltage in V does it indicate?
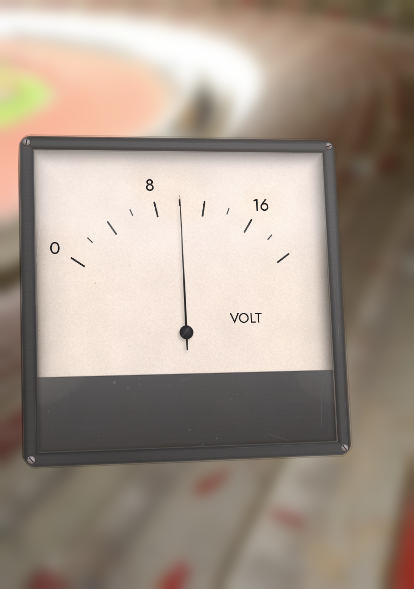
10V
